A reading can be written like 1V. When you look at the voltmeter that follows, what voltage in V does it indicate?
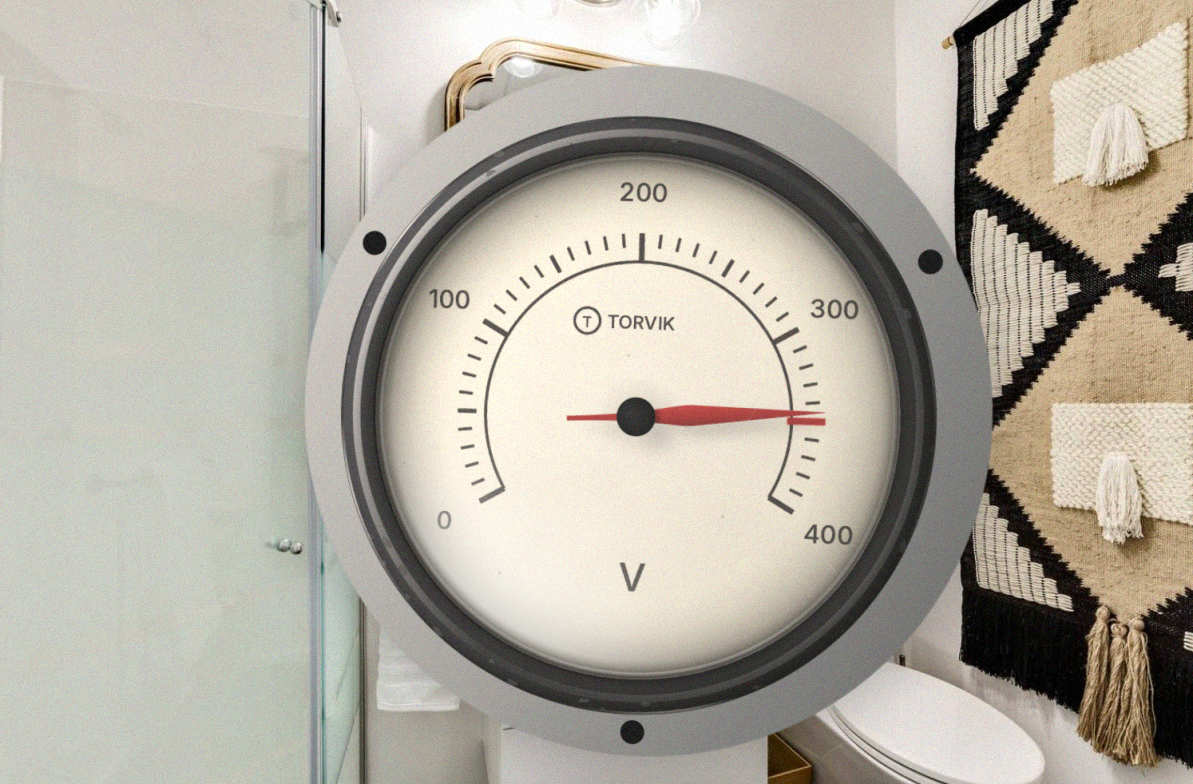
345V
